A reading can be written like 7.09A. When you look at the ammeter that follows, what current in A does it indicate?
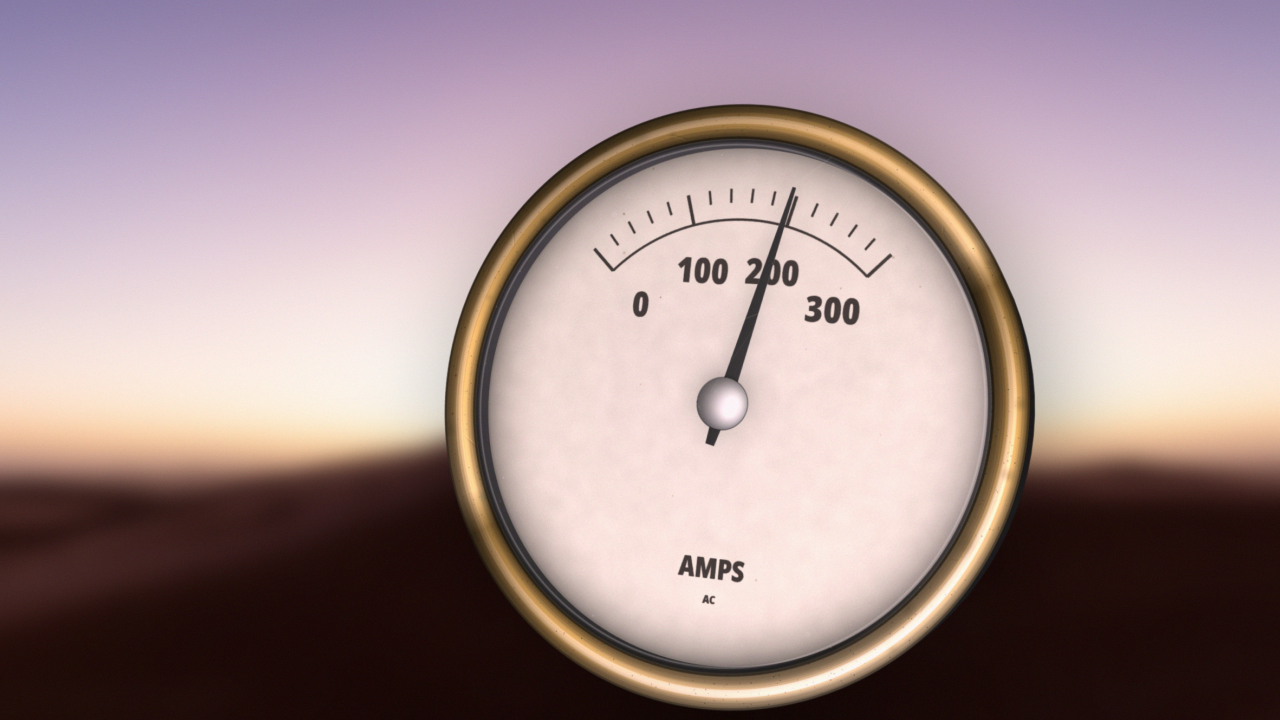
200A
